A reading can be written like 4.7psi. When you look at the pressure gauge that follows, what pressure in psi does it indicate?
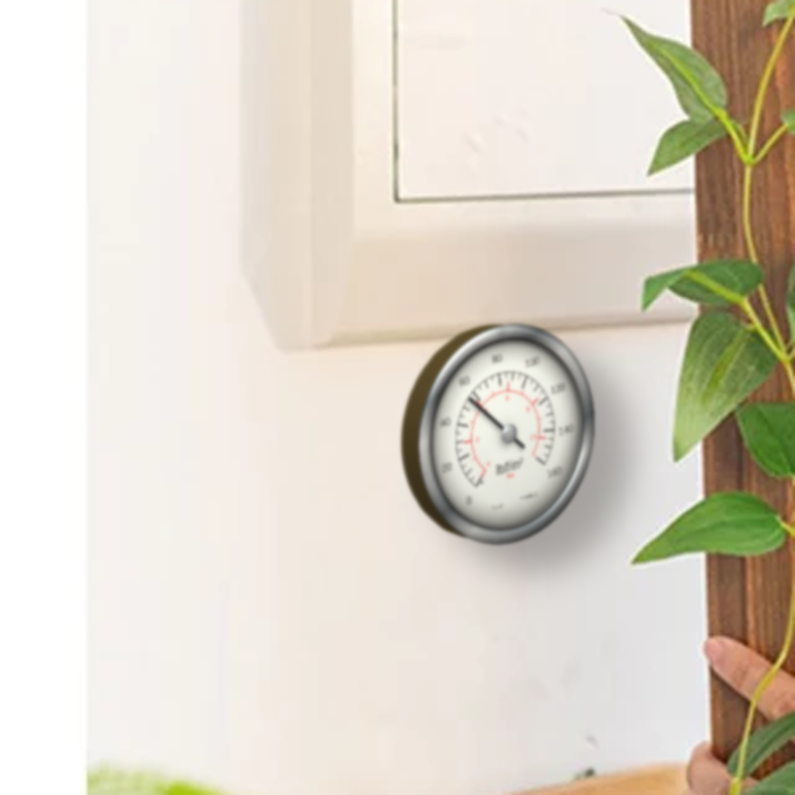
55psi
